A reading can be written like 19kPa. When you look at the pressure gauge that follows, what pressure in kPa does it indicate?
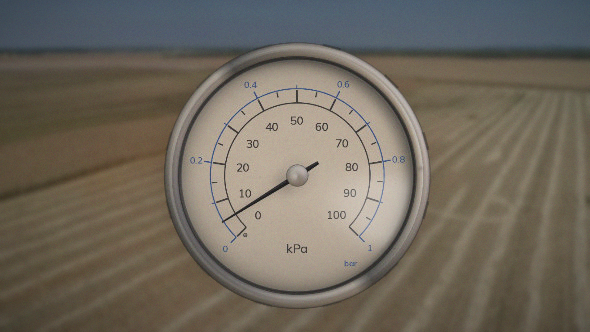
5kPa
